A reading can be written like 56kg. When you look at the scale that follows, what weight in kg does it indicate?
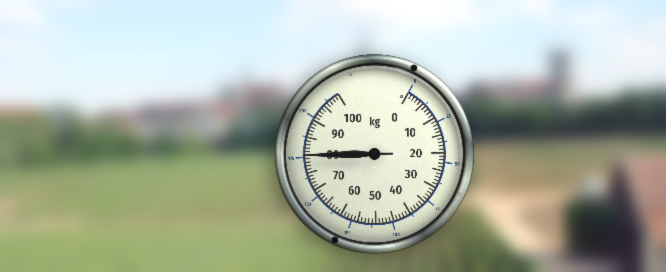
80kg
